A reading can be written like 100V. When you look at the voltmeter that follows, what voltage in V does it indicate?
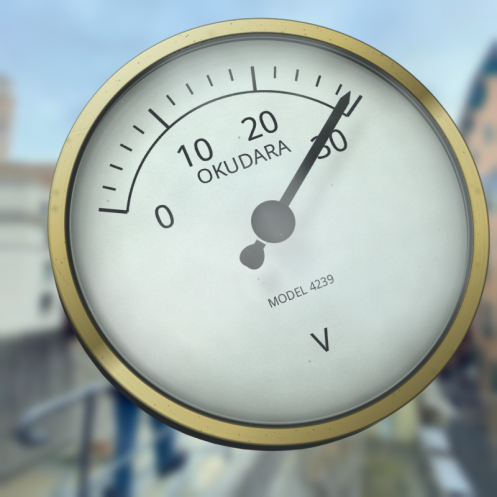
29V
